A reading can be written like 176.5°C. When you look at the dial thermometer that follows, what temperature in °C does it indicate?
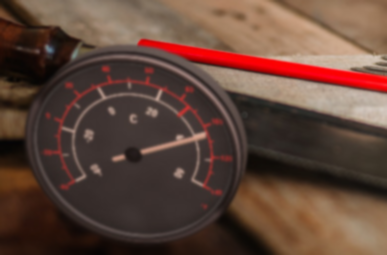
40°C
